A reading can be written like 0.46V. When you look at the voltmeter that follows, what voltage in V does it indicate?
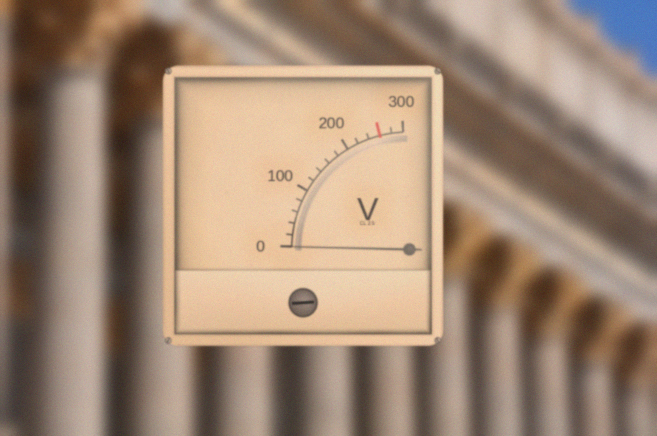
0V
